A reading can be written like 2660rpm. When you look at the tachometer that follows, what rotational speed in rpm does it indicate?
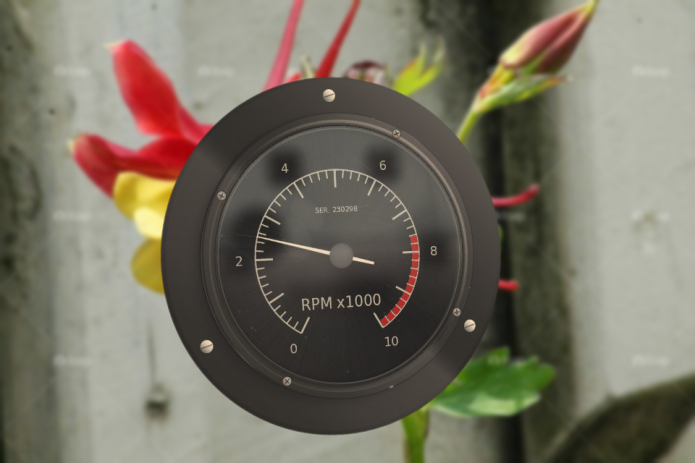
2500rpm
